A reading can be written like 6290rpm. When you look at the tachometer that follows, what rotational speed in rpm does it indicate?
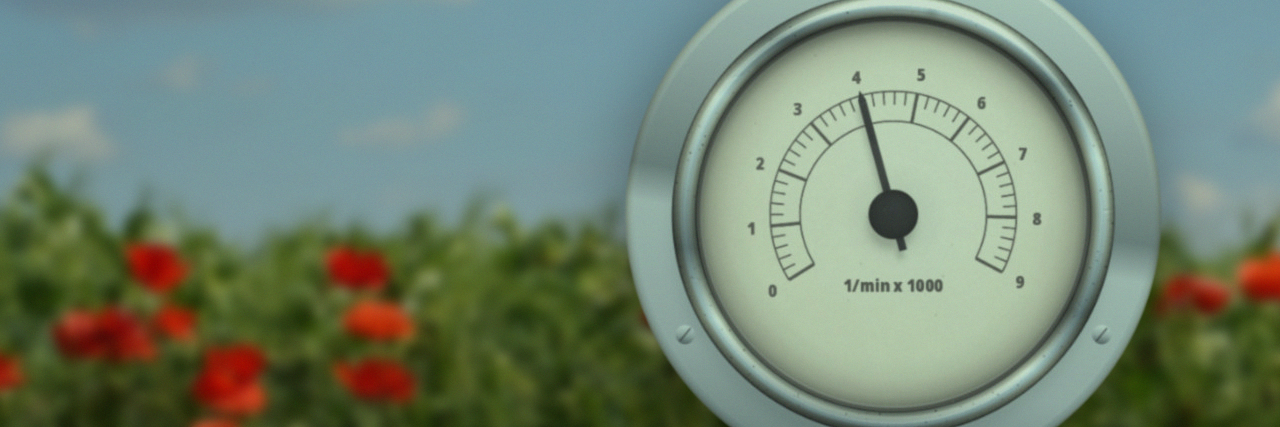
4000rpm
